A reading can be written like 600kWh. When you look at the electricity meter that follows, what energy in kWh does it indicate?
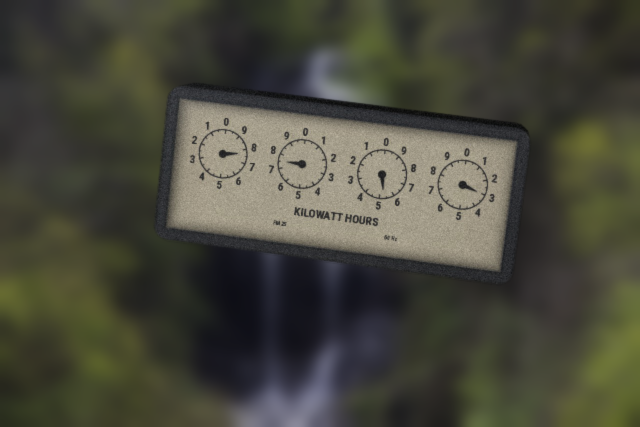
7753kWh
